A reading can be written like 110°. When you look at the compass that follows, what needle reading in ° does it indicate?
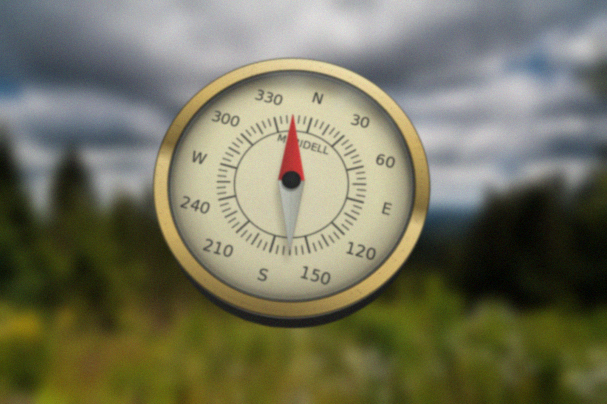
345°
